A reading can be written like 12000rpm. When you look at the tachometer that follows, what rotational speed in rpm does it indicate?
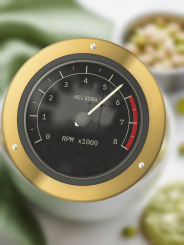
5500rpm
